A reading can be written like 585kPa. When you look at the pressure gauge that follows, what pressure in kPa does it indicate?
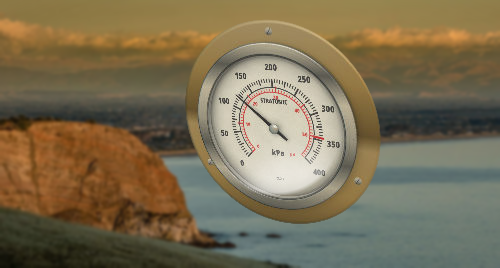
125kPa
